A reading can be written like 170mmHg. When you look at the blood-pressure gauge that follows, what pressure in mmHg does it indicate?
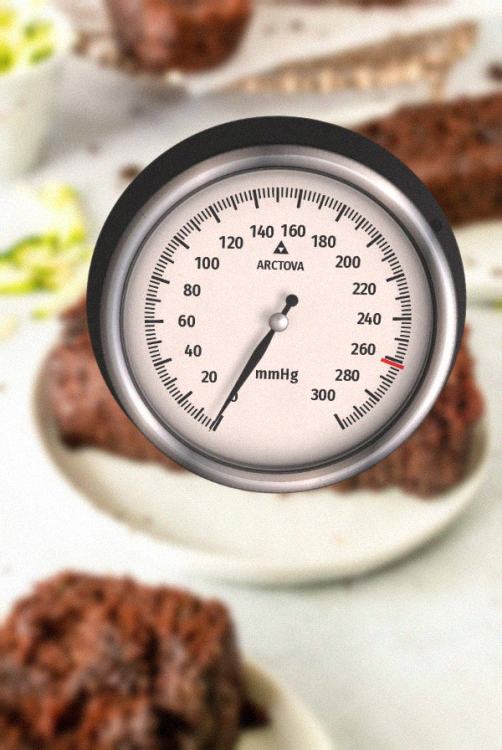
2mmHg
